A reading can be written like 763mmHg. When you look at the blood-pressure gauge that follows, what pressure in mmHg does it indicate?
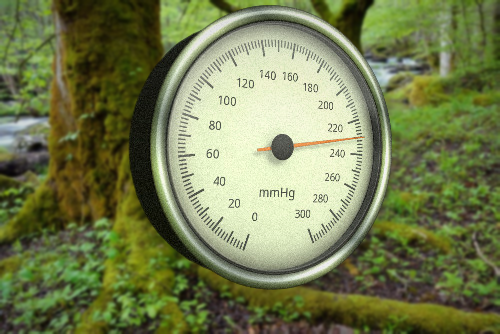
230mmHg
